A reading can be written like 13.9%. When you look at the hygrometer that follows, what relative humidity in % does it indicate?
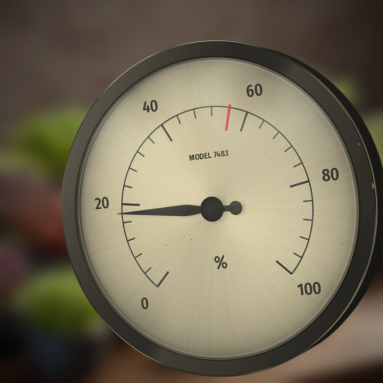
18%
